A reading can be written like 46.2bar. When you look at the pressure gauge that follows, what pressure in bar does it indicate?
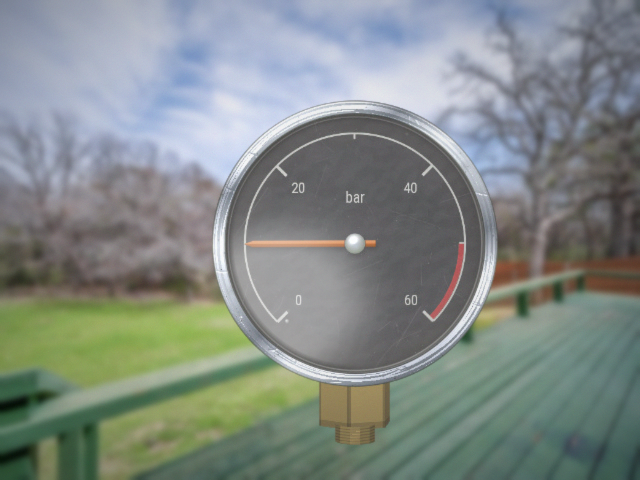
10bar
